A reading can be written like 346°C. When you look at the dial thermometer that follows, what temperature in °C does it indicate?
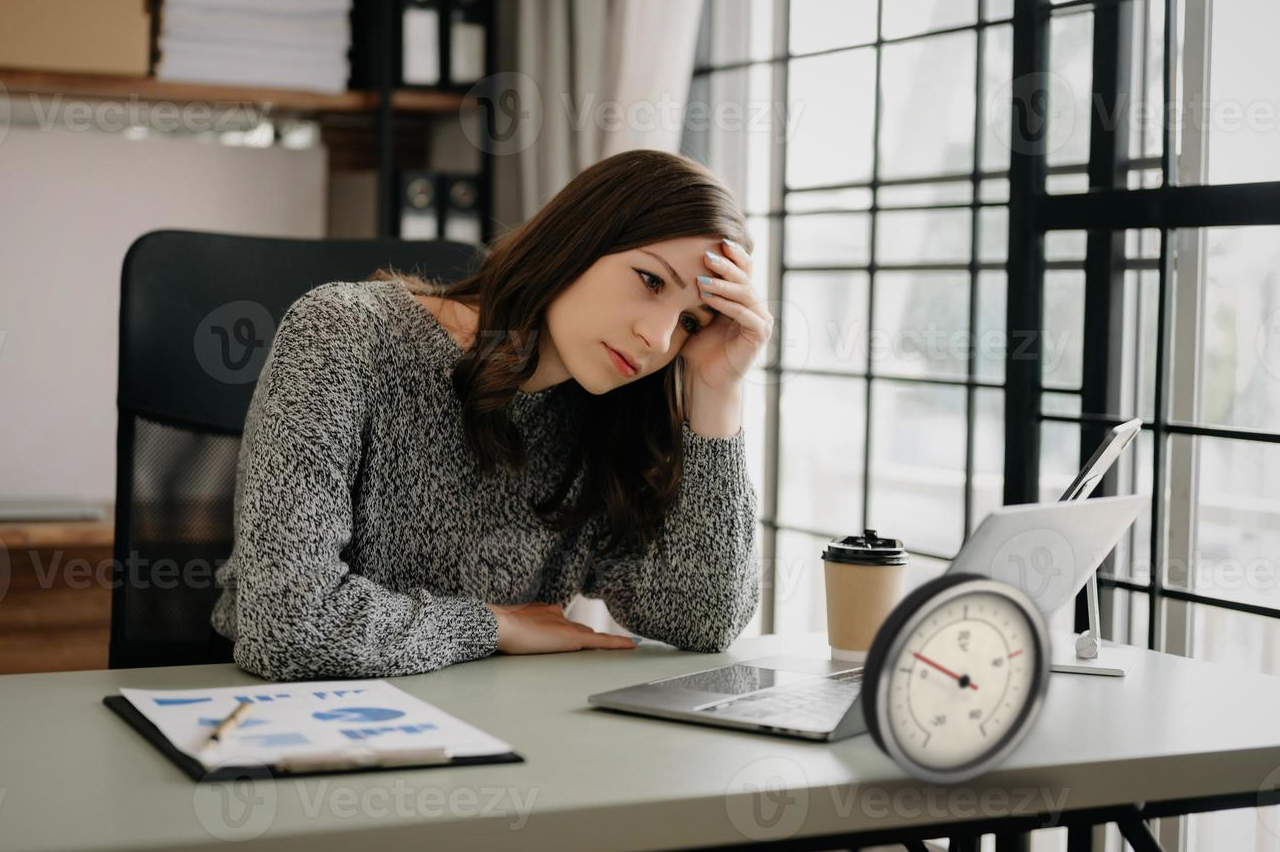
4°C
